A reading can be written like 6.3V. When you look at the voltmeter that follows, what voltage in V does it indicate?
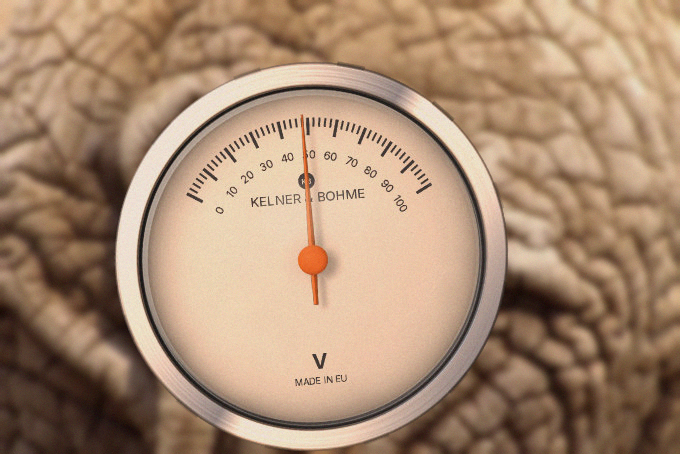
48V
